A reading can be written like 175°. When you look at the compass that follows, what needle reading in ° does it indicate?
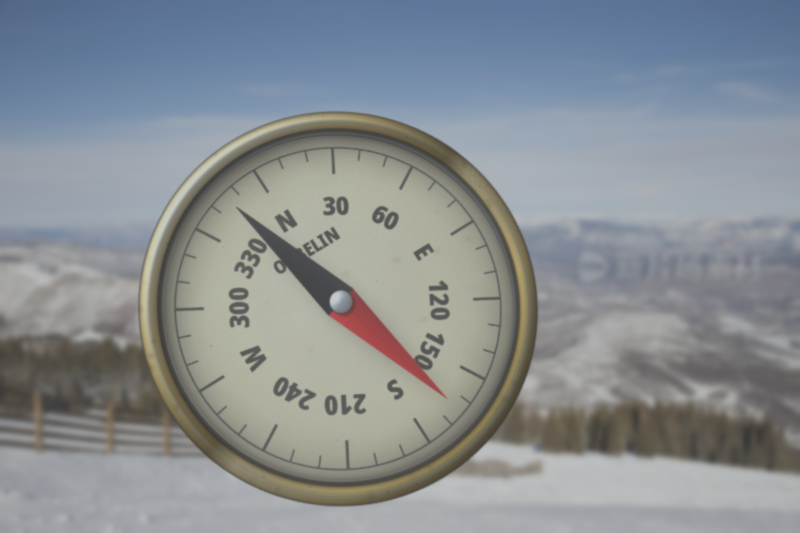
165°
